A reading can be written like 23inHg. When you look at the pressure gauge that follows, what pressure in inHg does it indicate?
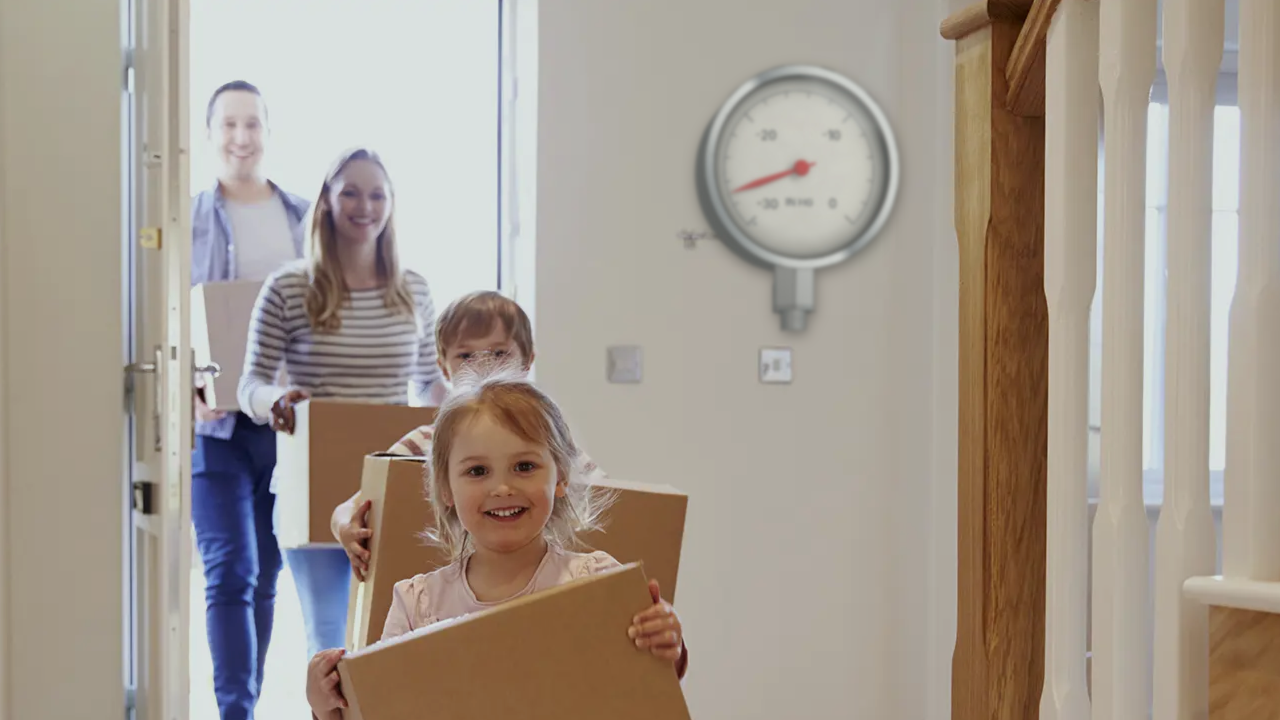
-27inHg
